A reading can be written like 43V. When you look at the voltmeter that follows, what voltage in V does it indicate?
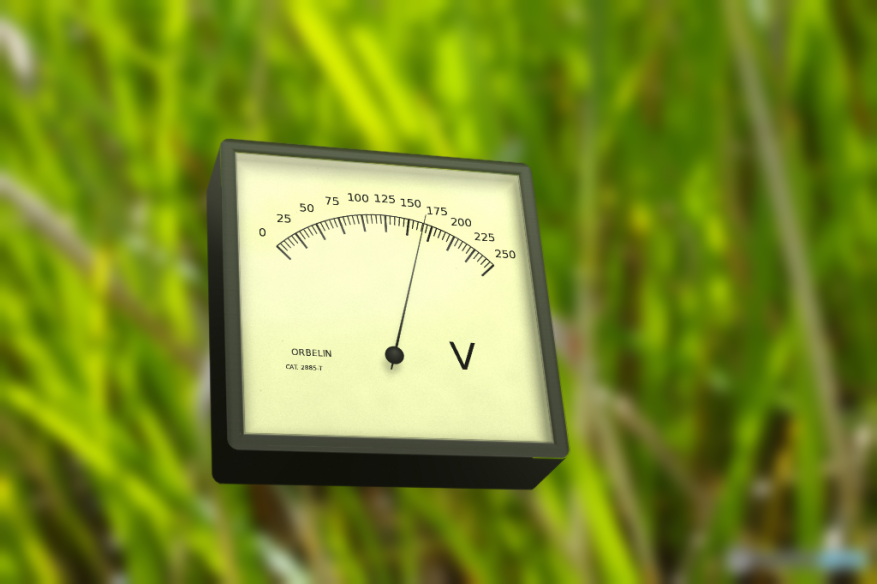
165V
